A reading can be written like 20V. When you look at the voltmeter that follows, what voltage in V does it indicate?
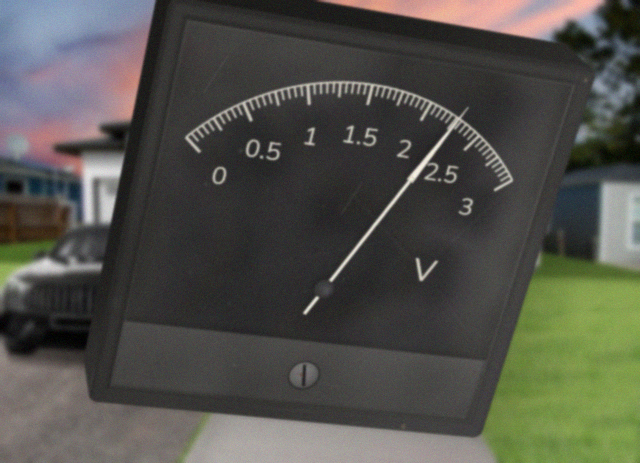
2.25V
